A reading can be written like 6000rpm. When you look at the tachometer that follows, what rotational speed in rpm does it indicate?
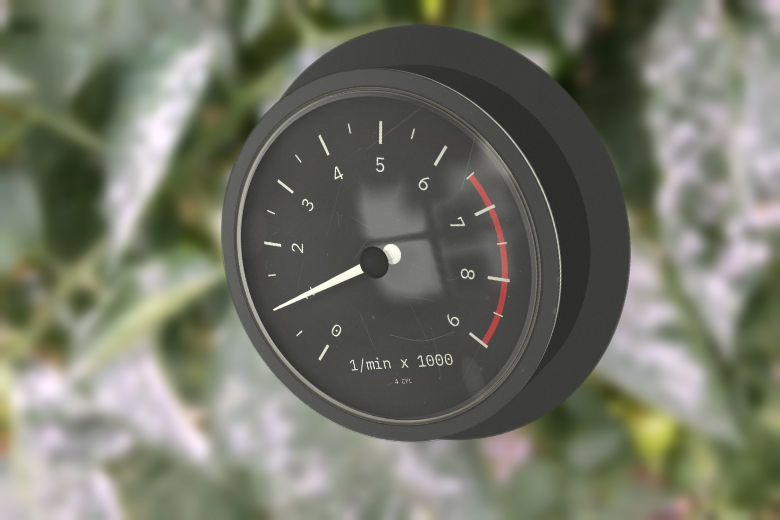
1000rpm
